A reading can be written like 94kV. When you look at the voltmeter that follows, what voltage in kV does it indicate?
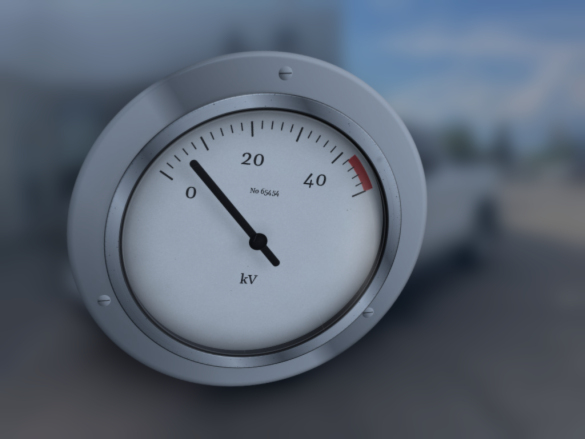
6kV
